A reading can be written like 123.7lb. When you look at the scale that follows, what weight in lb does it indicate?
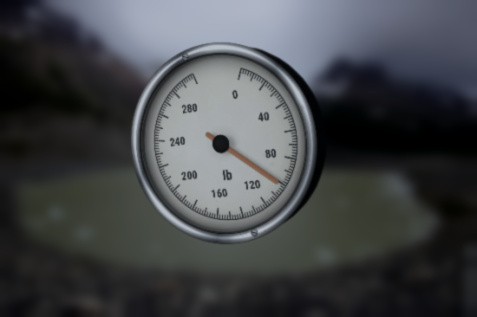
100lb
